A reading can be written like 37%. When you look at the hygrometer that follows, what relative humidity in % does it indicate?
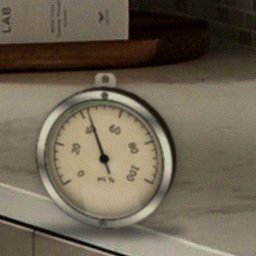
44%
